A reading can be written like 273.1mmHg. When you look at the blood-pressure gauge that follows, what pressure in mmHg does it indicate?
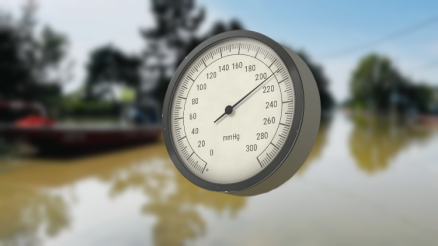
210mmHg
